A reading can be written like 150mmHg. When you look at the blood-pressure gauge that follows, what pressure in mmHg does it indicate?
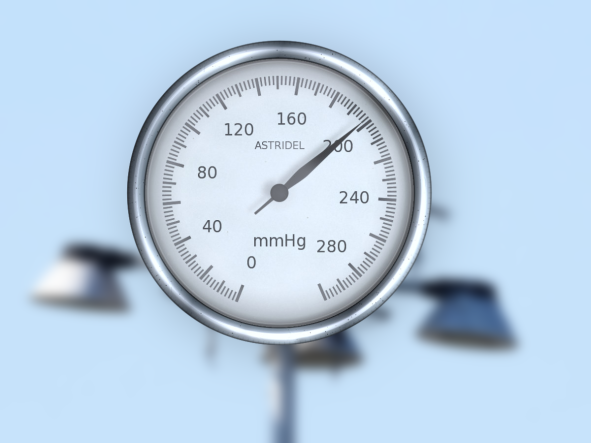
198mmHg
